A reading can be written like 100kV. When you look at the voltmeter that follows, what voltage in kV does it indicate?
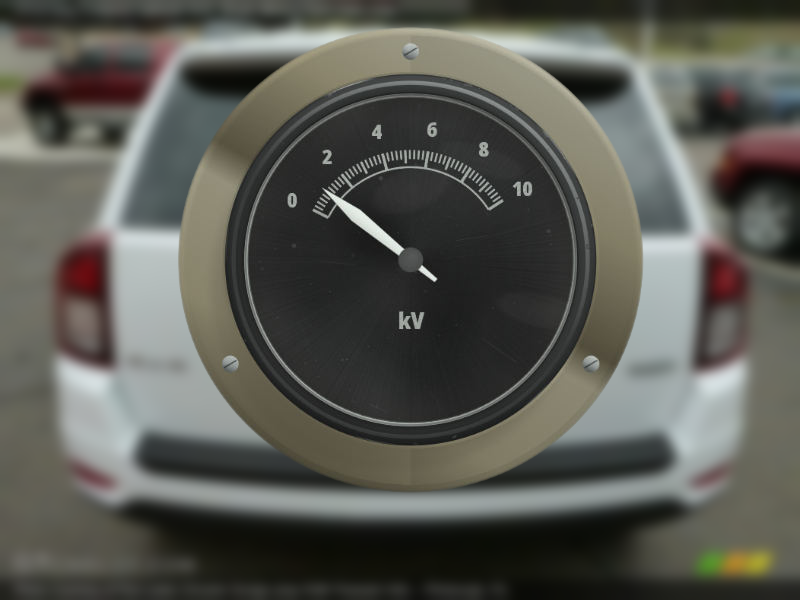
1kV
